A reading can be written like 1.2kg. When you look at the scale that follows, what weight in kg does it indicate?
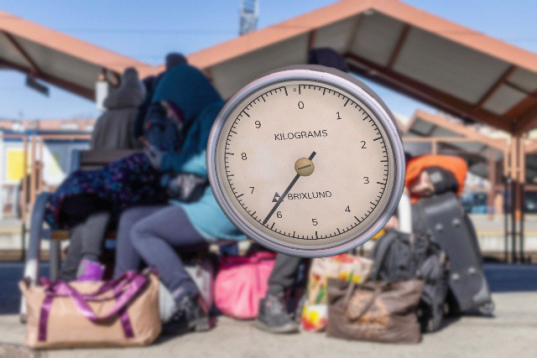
6.2kg
